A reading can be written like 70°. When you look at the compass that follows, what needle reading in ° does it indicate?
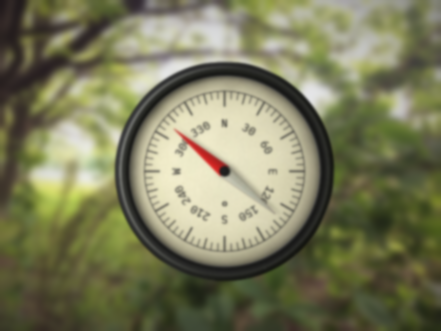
310°
